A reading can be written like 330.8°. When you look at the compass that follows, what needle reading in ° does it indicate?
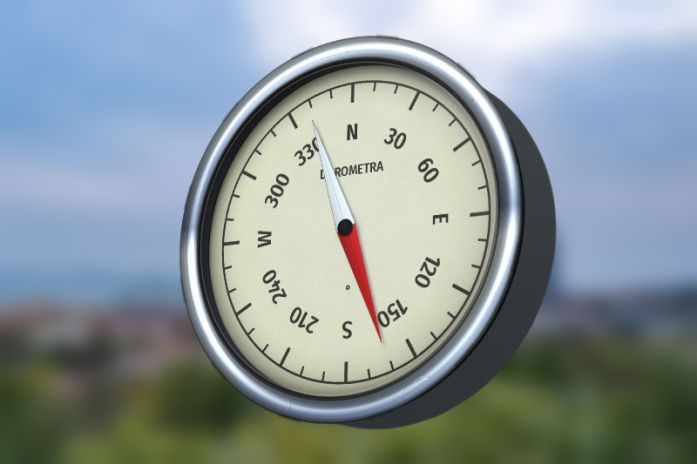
160°
